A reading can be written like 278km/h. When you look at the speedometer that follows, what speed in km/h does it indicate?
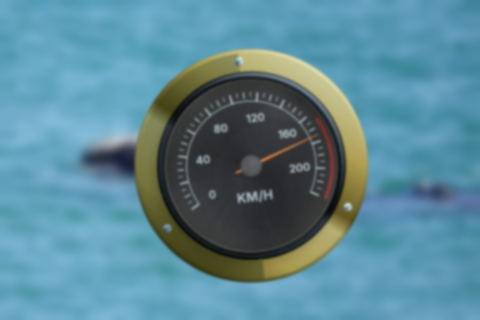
175km/h
